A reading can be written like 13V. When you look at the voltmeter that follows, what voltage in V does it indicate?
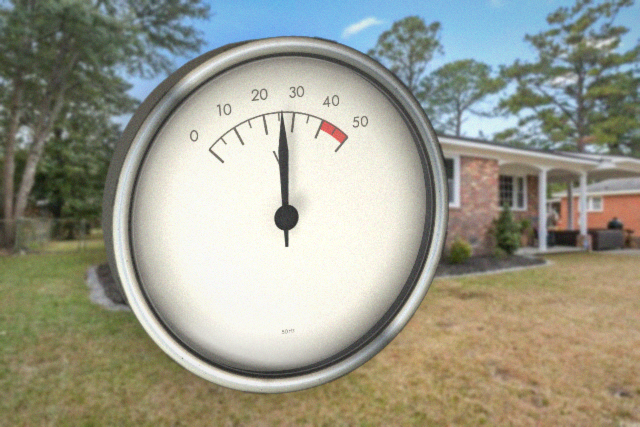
25V
